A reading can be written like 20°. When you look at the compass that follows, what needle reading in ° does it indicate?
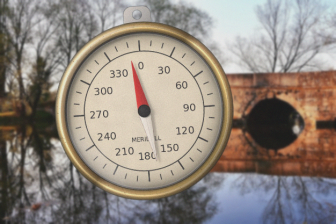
350°
